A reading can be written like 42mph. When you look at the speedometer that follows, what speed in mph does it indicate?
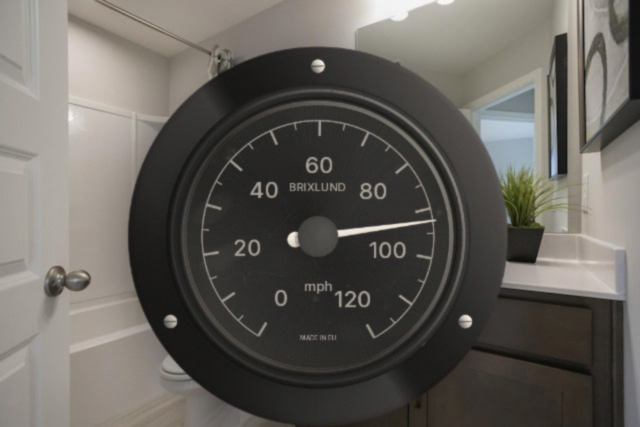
92.5mph
